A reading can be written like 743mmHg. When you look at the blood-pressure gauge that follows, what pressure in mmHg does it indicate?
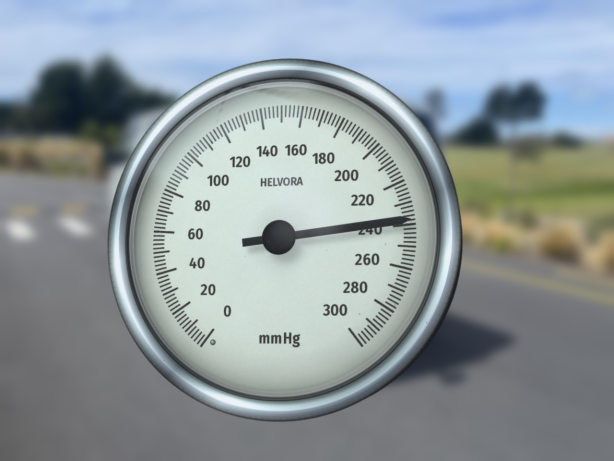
238mmHg
